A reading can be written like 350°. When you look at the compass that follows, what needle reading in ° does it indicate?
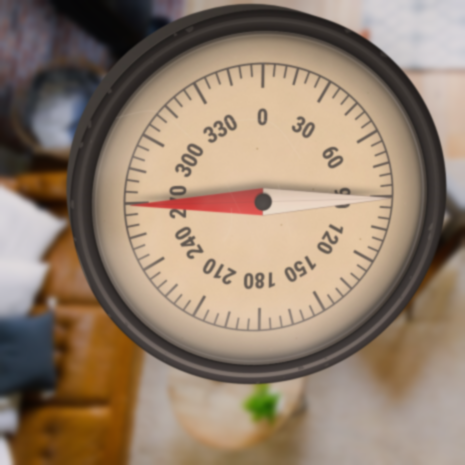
270°
